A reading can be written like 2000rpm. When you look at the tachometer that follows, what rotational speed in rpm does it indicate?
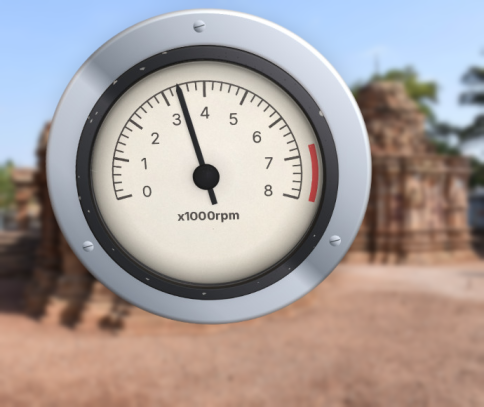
3400rpm
